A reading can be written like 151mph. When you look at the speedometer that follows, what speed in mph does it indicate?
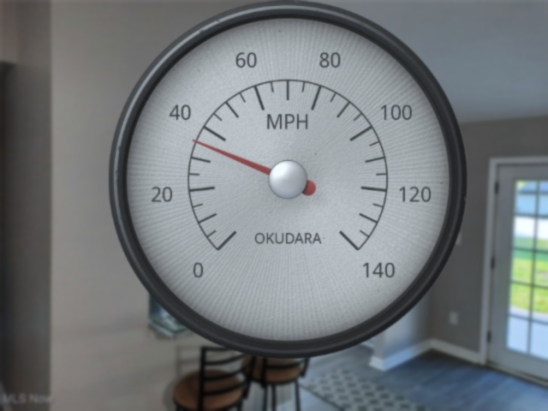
35mph
